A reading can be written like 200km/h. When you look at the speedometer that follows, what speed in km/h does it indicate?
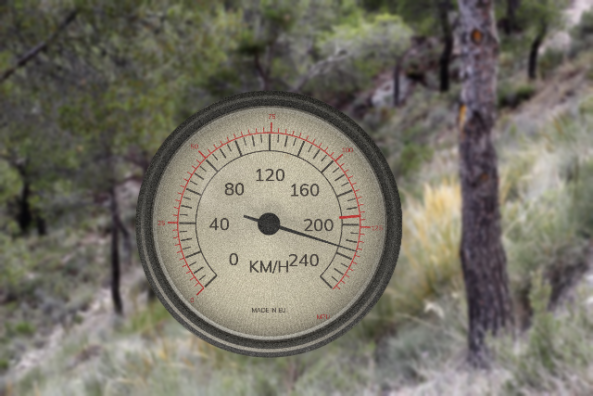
215km/h
